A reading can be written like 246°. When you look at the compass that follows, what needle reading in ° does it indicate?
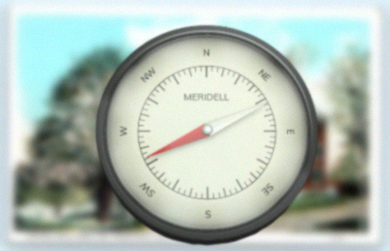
245°
